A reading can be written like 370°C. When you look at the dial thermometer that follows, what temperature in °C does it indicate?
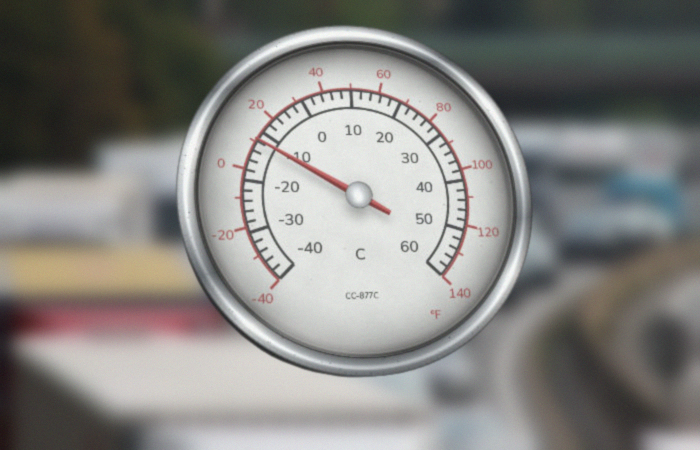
-12°C
